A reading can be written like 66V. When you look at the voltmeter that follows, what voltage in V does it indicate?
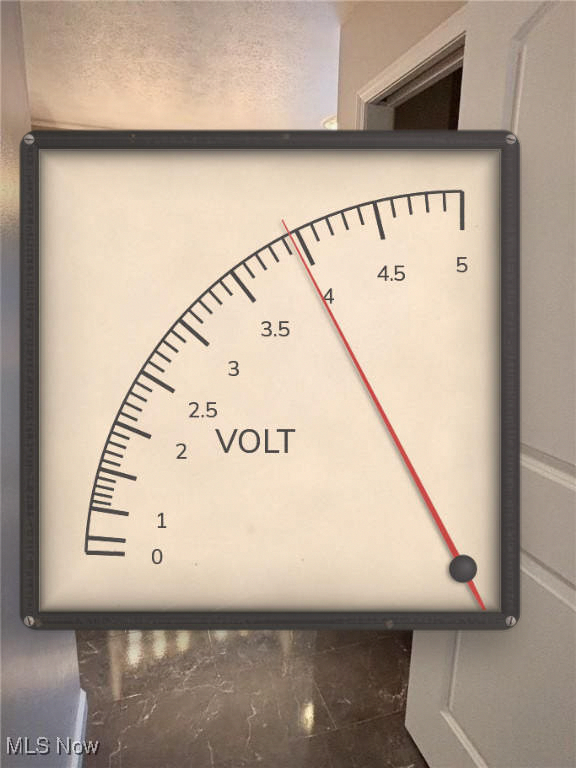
3.95V
